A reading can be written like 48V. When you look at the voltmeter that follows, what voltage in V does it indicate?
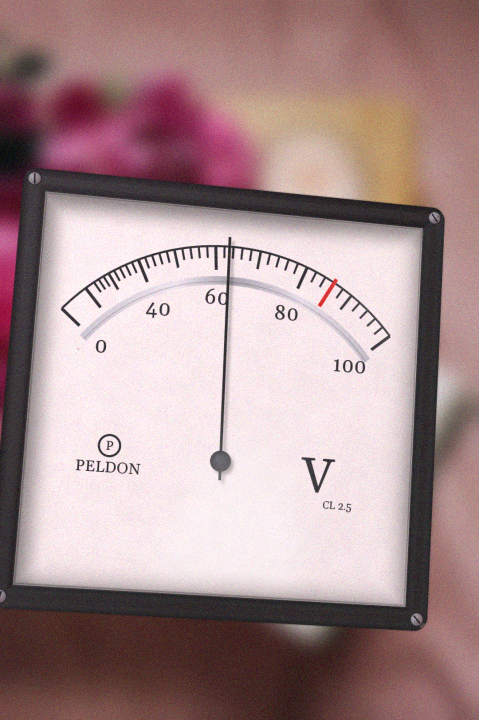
63V
